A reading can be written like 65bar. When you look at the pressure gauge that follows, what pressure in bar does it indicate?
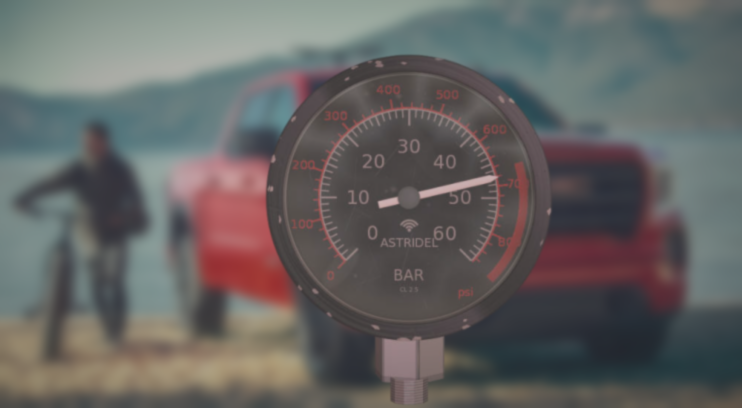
47bar
